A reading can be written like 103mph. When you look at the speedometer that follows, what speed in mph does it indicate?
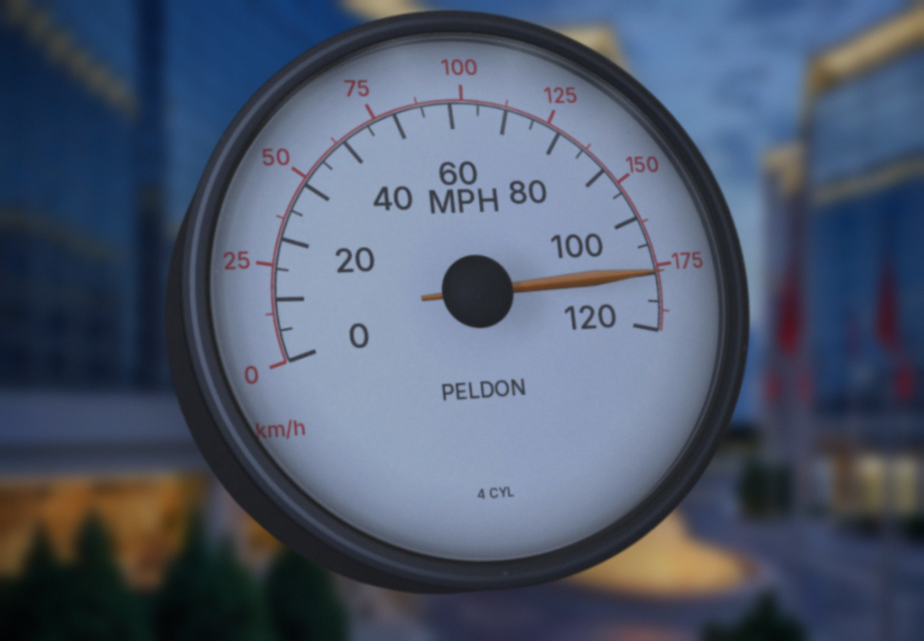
110mph
